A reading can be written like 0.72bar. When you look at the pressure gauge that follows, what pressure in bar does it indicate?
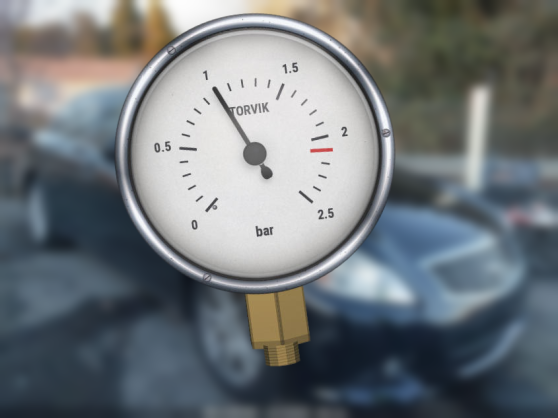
1bar
